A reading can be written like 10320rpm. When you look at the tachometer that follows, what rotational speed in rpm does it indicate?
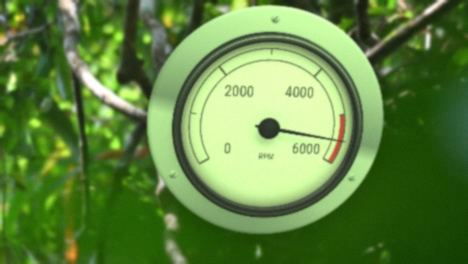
5500rpm
